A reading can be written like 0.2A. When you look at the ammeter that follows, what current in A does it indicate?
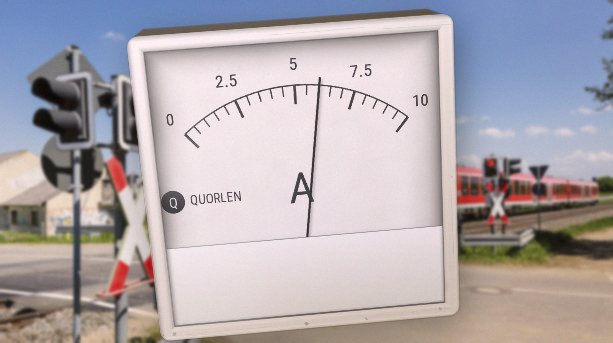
6A
